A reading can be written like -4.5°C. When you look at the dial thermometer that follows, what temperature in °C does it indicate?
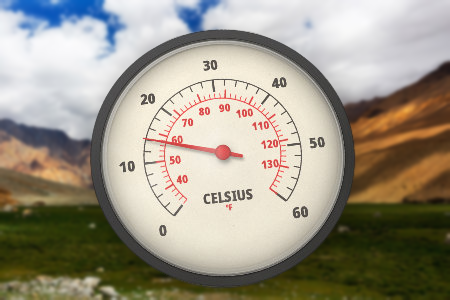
14°C
